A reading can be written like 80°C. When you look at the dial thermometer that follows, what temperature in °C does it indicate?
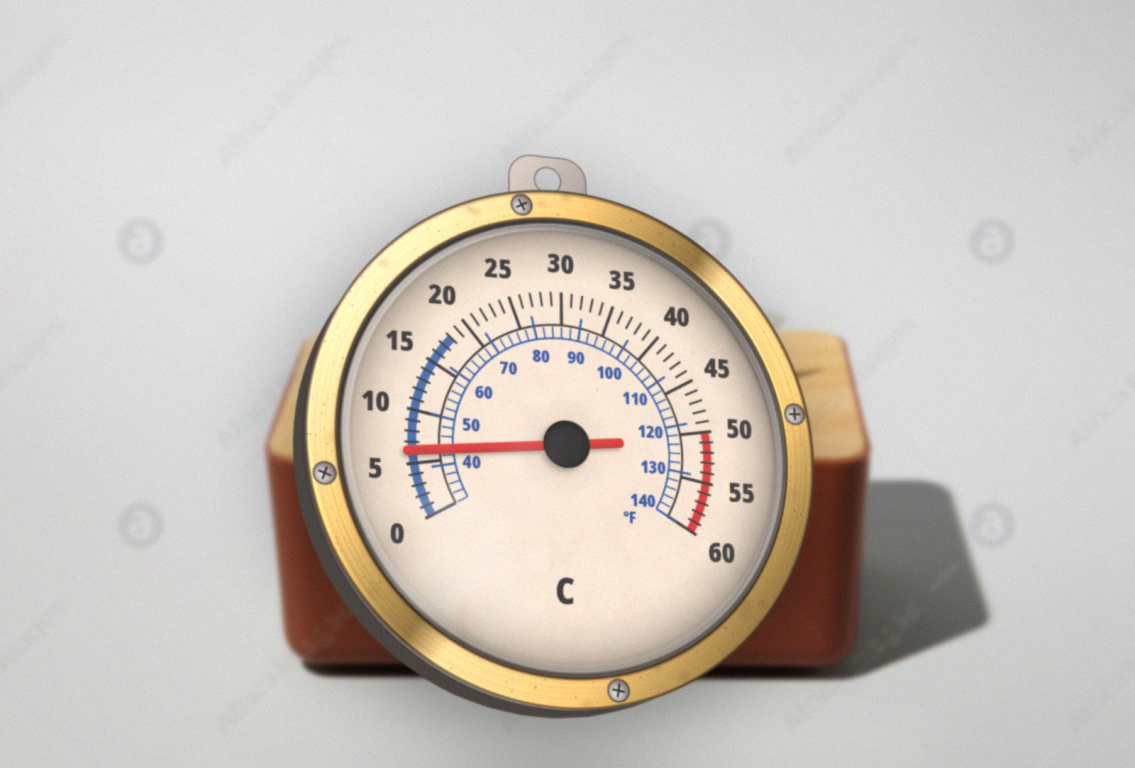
6°C
